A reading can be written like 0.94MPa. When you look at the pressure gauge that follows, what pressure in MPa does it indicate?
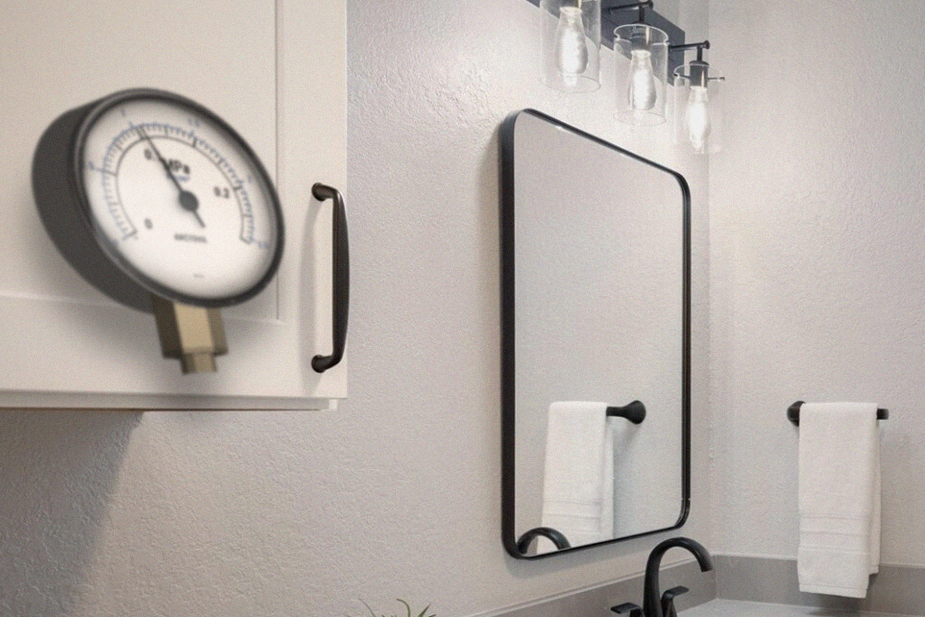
0.1MPa
